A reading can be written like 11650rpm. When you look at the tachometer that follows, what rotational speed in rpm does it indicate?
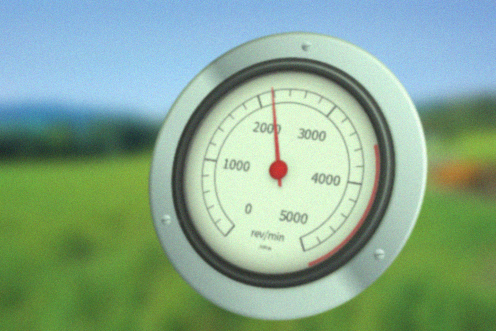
2200rpm
